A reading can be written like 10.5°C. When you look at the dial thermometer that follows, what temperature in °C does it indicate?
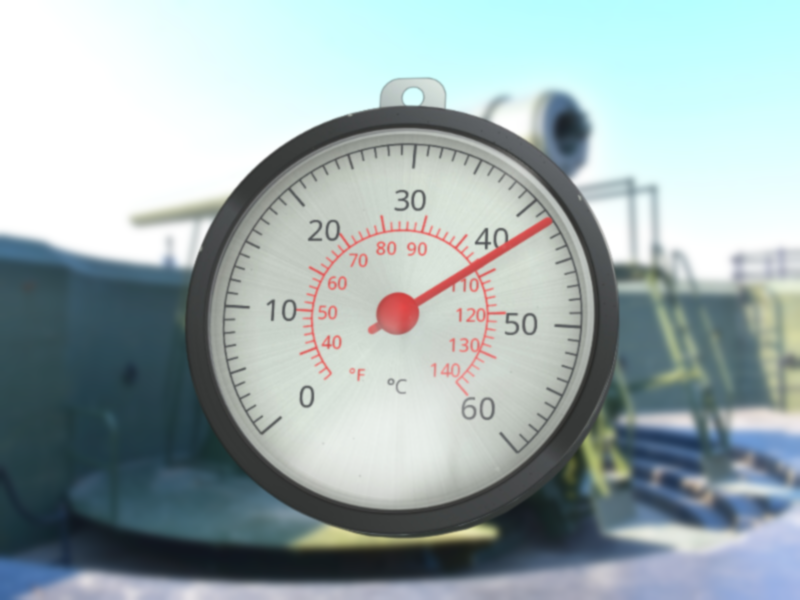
42°C
